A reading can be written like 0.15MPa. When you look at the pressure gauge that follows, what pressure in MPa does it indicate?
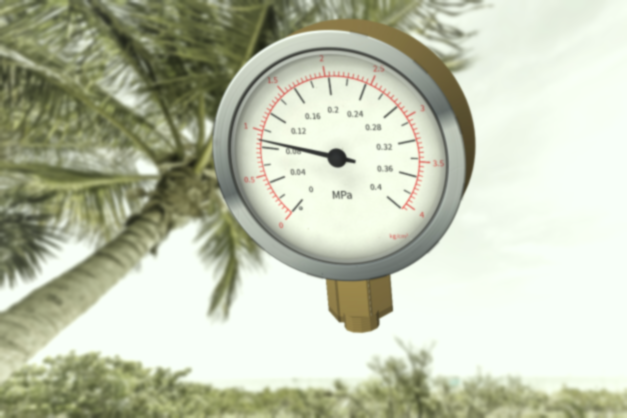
0.09MPa
